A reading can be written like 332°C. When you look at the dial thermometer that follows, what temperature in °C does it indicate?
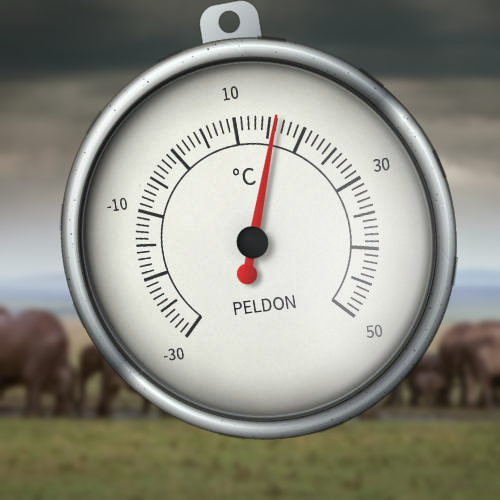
16°C
